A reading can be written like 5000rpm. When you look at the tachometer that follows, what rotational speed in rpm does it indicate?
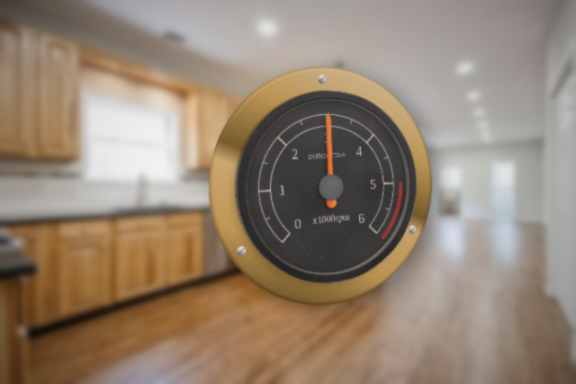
3000rpm
